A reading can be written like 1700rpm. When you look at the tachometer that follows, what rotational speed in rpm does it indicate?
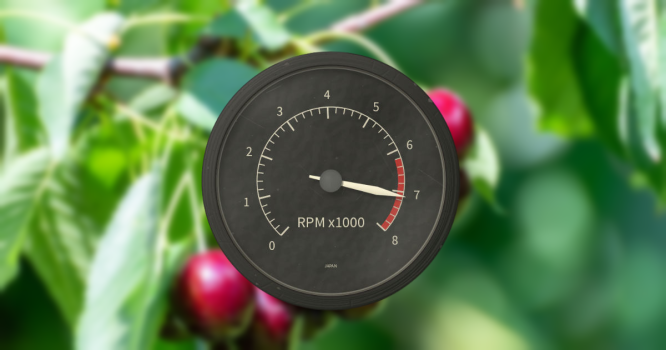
7100rpm
